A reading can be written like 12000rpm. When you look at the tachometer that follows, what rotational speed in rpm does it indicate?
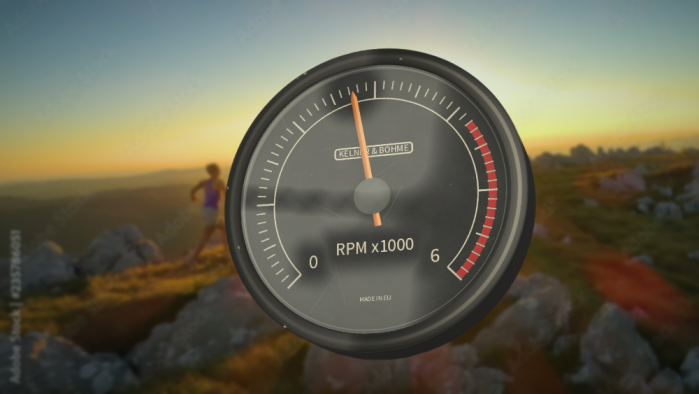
2750rpm
